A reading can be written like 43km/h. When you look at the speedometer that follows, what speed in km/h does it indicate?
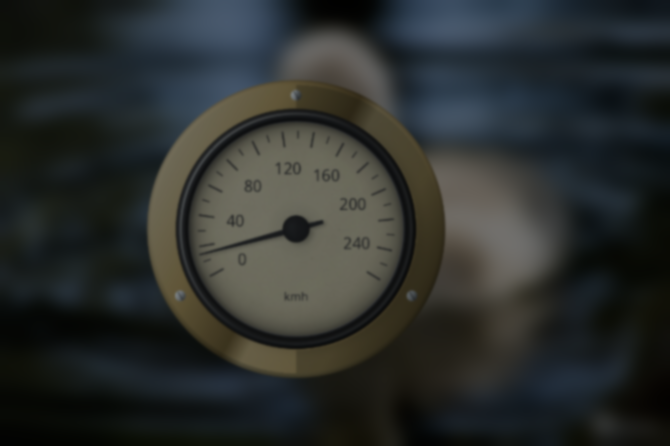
15km/h
